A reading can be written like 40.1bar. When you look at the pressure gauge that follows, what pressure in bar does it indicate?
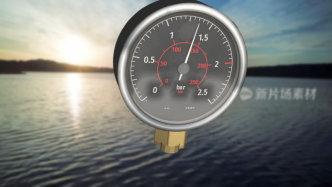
1.35bar
